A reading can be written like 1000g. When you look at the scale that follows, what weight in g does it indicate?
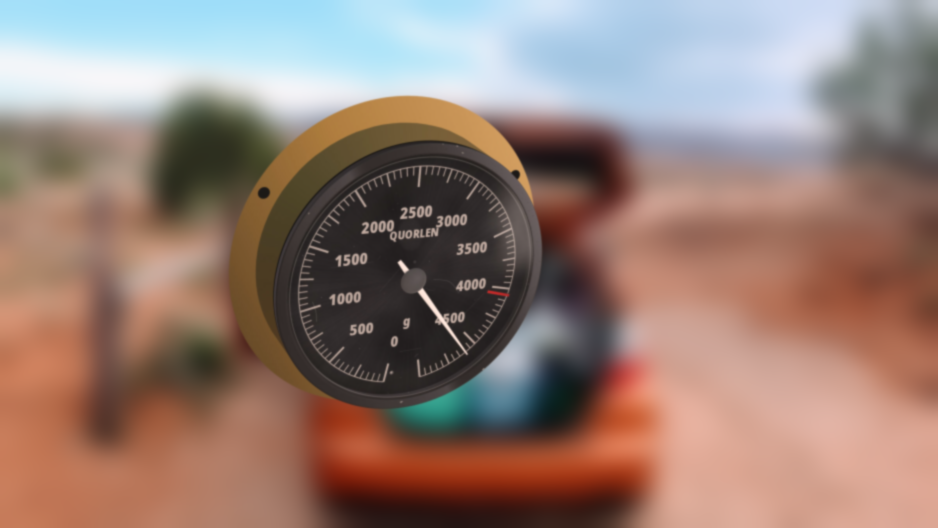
4600g
